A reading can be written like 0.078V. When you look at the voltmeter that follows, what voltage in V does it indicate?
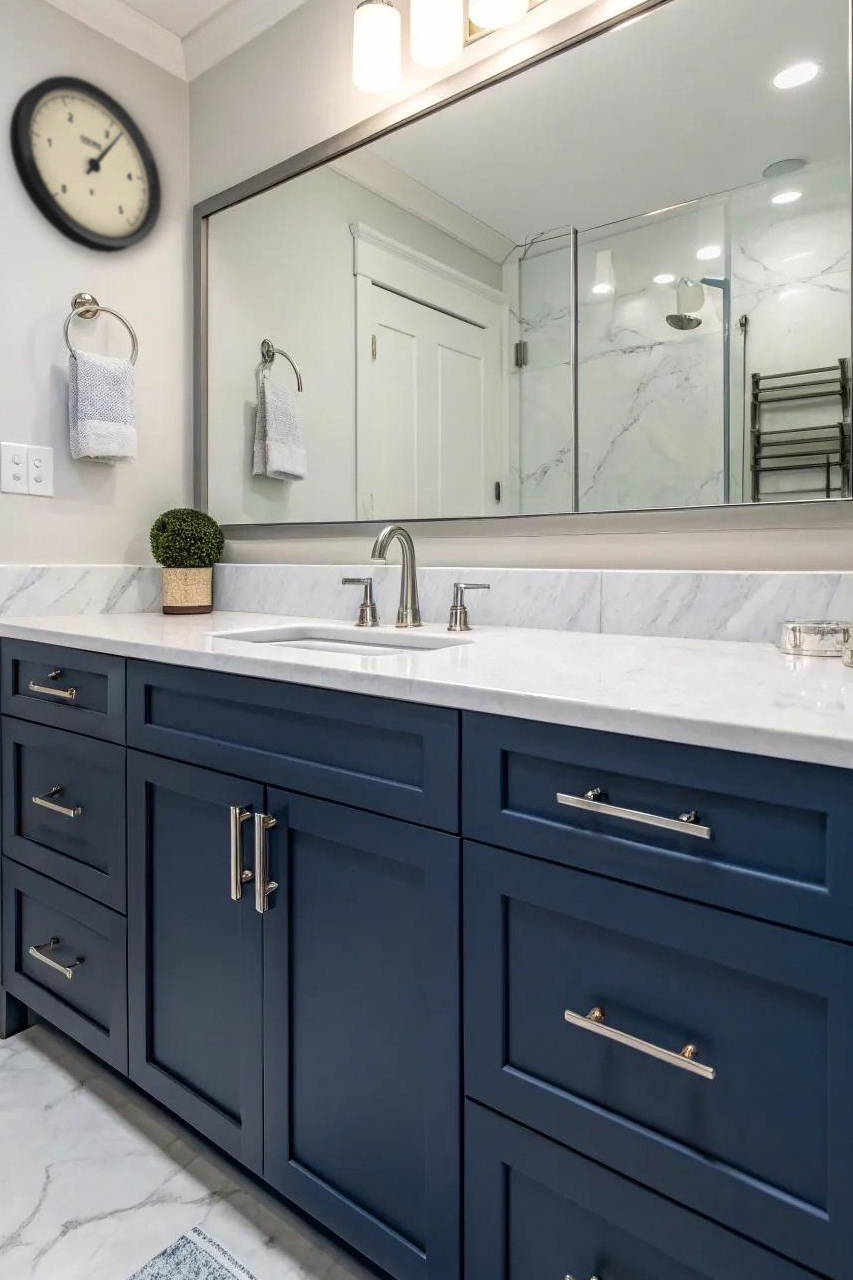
3.2V
